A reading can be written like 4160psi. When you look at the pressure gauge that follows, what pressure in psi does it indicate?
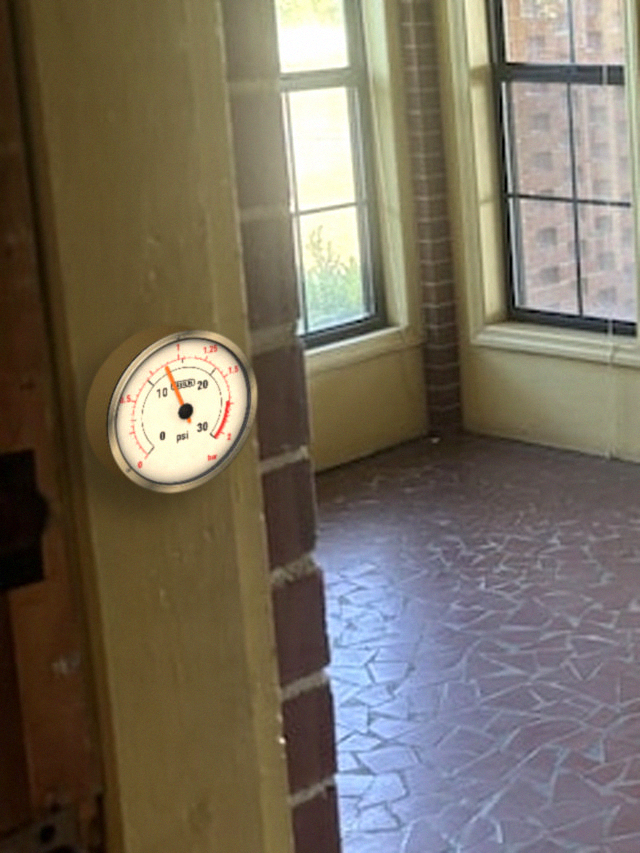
12.5psi
